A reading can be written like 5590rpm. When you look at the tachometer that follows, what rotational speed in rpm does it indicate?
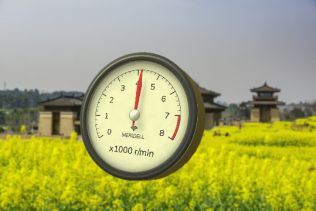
4200rpm
